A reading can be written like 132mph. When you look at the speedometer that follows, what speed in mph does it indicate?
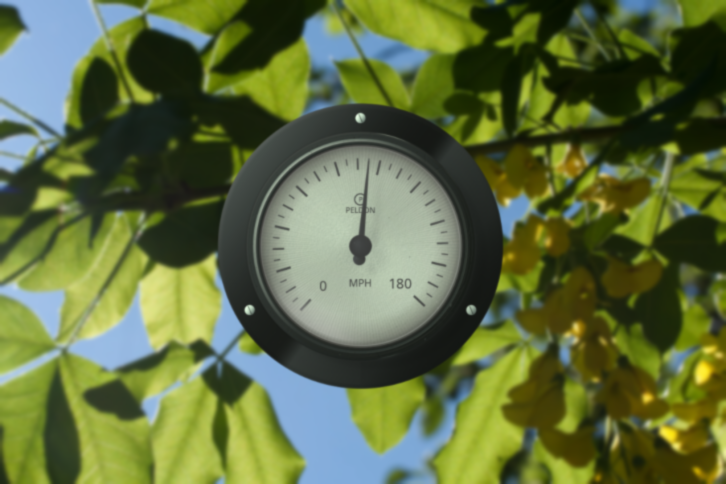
95mph
